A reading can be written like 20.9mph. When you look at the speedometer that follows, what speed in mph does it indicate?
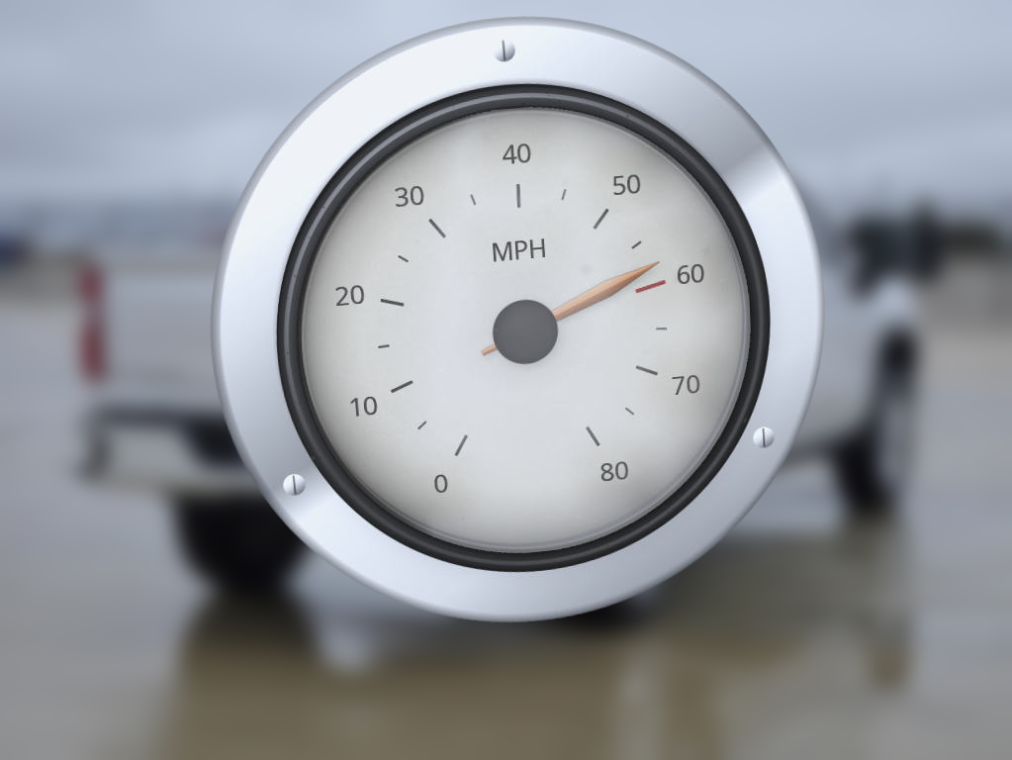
57.5mph
